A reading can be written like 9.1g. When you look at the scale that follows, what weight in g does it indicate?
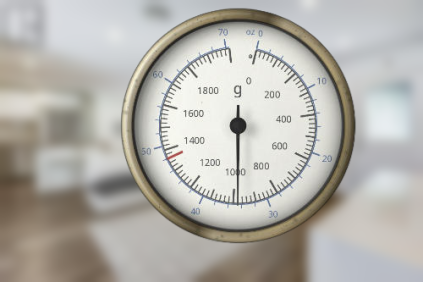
980g
